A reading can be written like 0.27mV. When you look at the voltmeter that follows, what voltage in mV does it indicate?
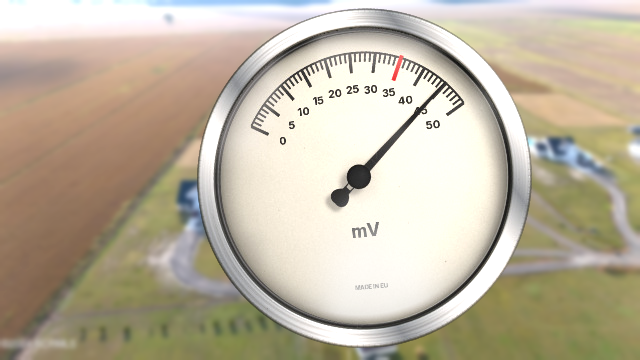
45mV
